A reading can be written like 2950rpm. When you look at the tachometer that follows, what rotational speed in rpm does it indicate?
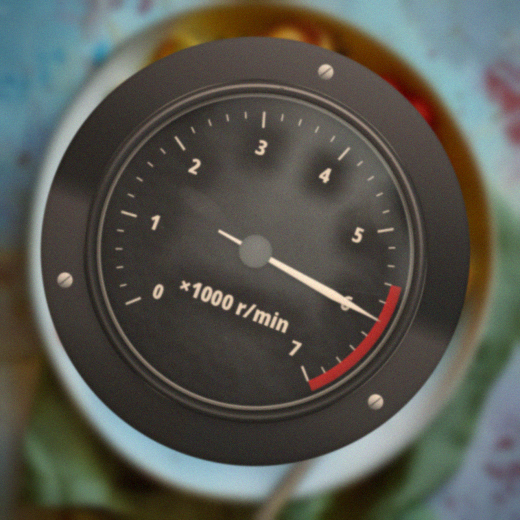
6000rpm
